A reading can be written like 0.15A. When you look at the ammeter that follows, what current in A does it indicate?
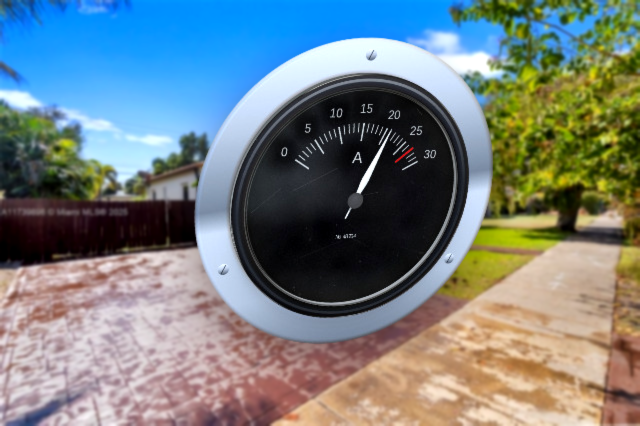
20A
